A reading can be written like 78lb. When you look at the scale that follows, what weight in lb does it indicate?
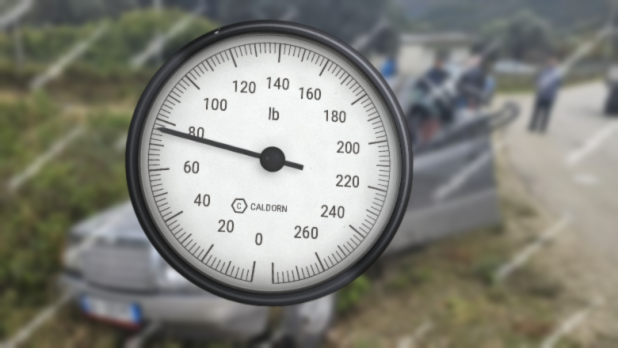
76lb
